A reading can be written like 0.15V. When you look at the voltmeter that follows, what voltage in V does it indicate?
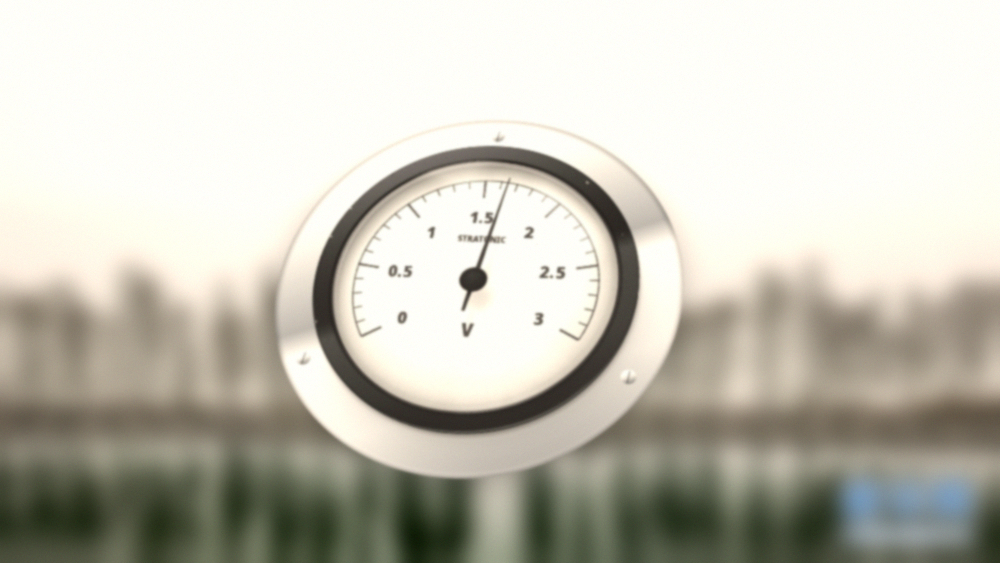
1.65V
